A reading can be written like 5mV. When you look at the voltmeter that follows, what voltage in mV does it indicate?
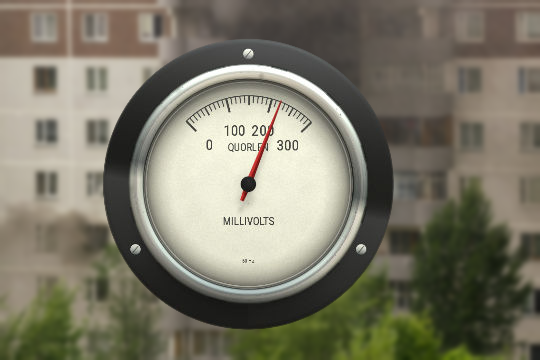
220mV
